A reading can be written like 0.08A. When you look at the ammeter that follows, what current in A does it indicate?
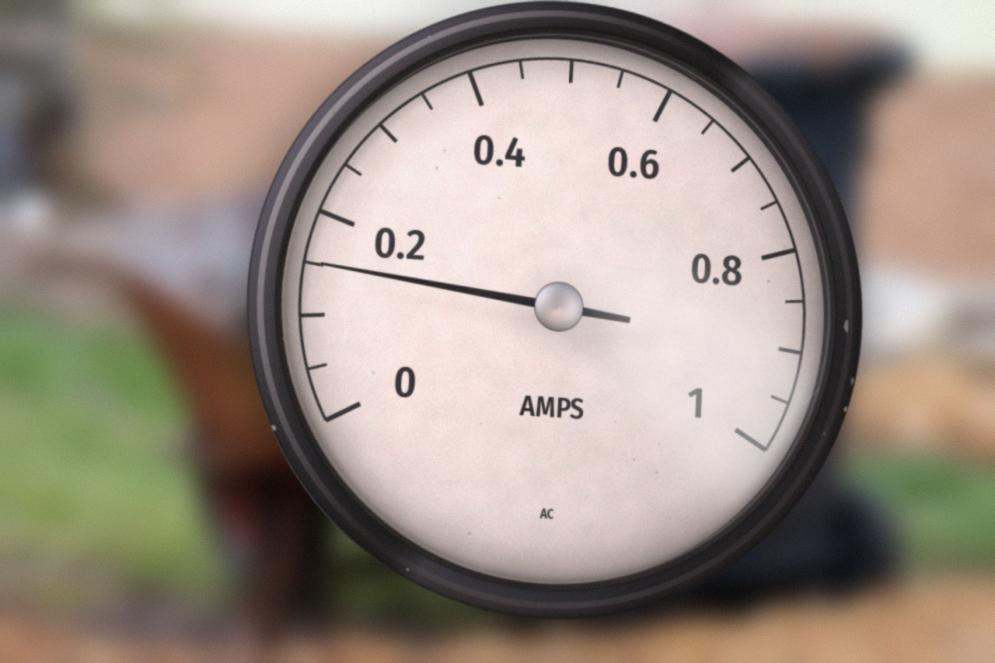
0.15A
